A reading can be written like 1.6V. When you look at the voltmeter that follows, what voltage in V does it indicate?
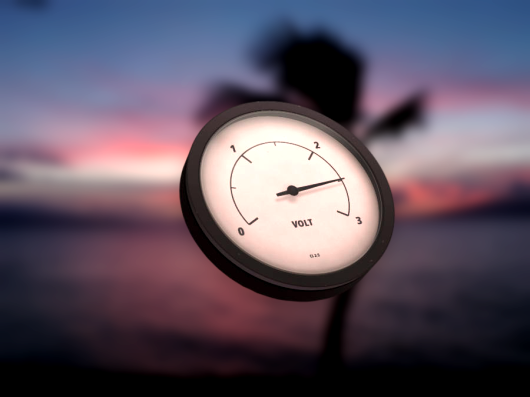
2.5V
